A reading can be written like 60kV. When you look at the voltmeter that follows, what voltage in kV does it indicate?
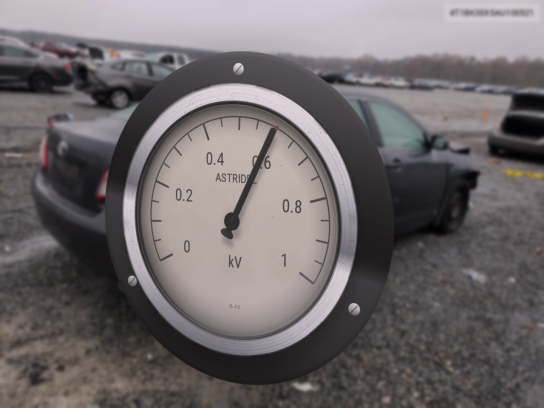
0.6kV
